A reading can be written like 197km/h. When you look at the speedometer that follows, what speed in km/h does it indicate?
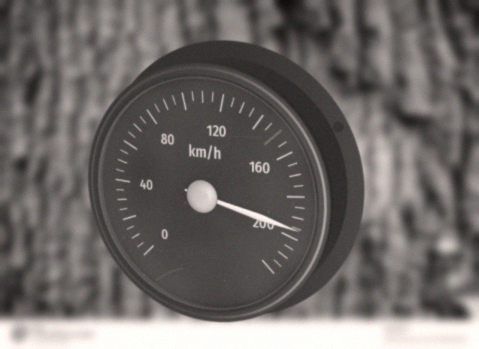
195km/h
